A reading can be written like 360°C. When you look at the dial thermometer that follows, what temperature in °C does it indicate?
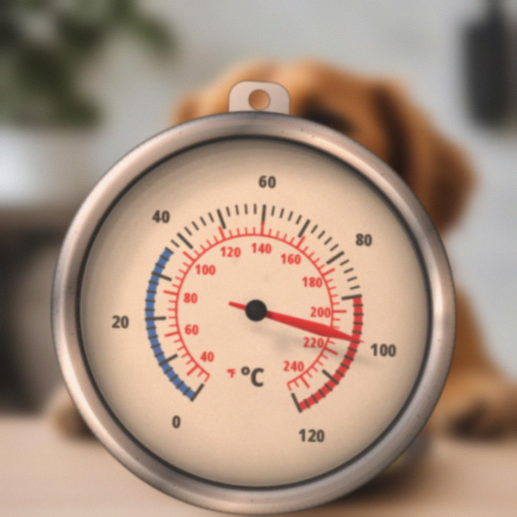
100°C
